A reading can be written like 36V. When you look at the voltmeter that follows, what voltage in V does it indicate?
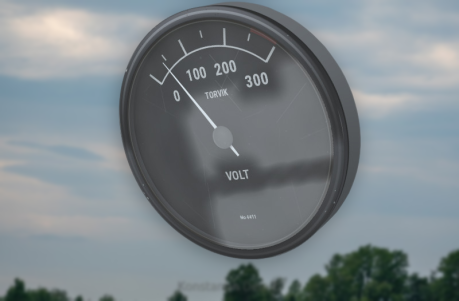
50V
